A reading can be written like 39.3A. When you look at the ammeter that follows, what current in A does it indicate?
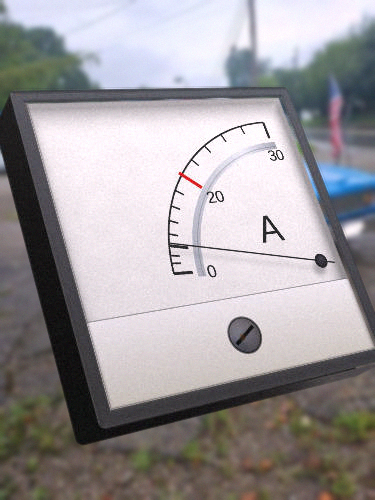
10A
